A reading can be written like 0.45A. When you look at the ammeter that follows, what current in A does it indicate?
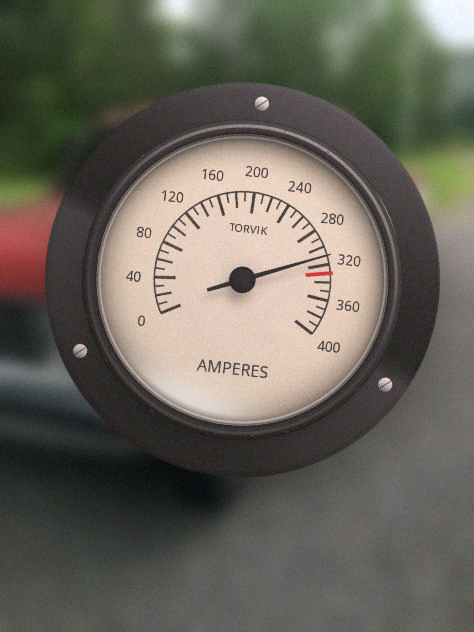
310A
